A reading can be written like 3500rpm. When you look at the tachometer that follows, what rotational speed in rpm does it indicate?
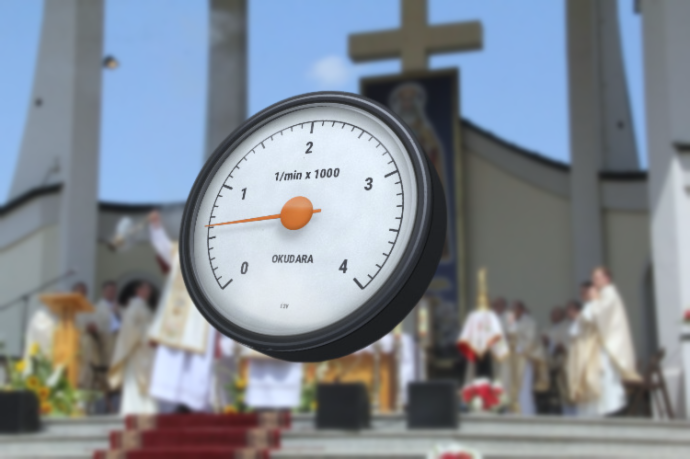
600rpm
